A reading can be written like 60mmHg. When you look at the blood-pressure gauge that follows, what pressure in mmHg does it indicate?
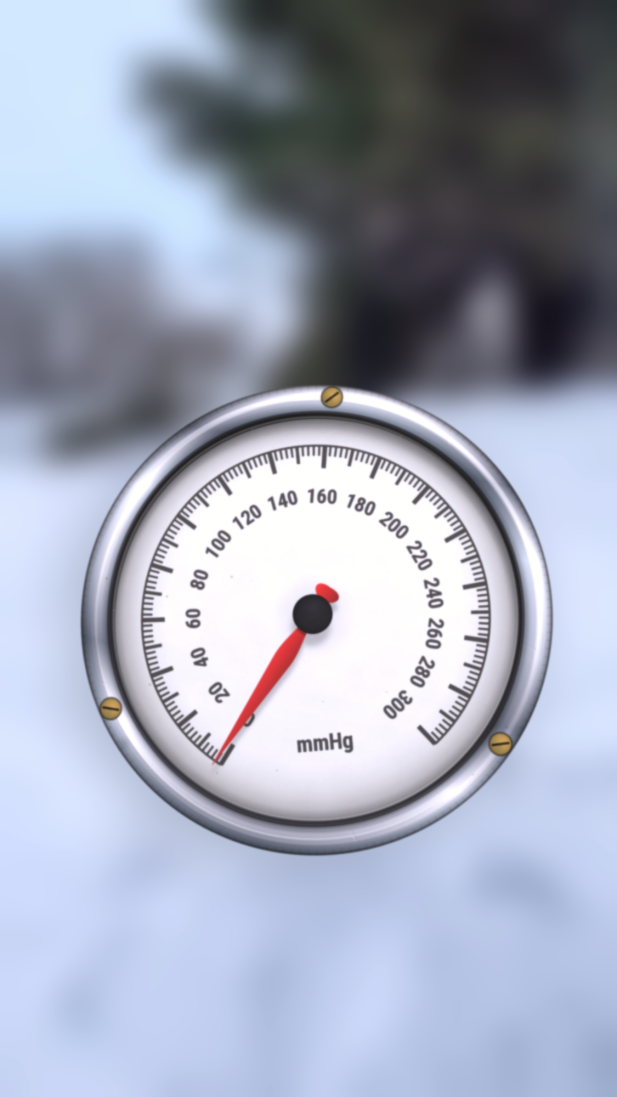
2mmHg
